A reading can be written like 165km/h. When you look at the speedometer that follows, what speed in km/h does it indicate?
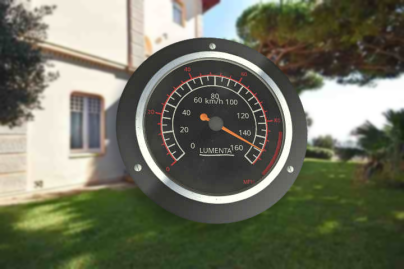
150km/h
